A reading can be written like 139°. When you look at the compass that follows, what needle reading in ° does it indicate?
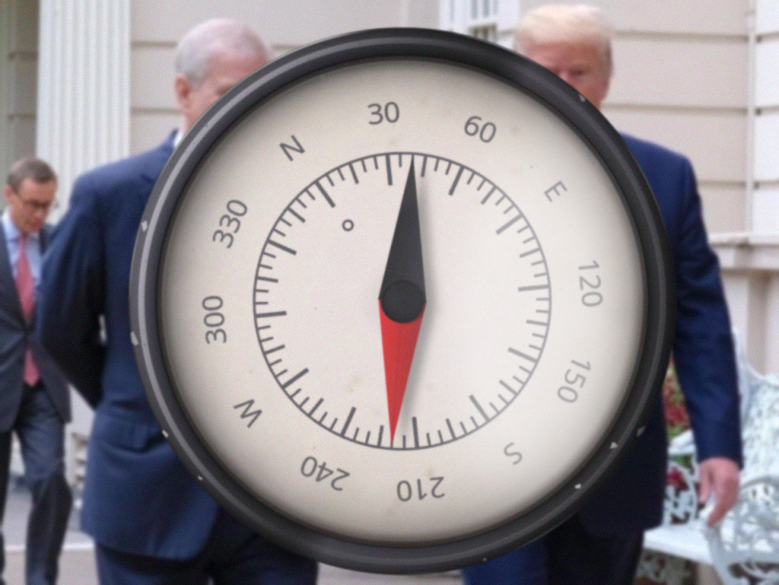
220°
